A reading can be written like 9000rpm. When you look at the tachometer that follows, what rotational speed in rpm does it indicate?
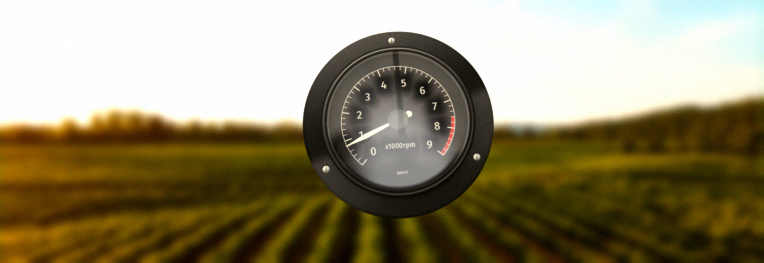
800rpm
